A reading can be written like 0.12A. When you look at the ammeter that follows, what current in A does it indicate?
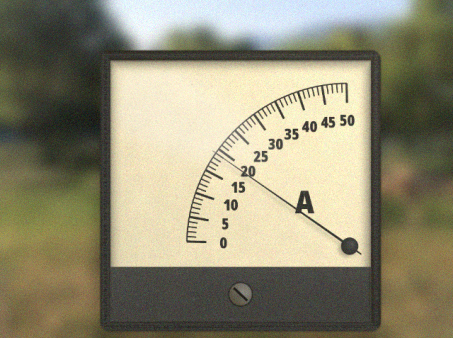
19A
